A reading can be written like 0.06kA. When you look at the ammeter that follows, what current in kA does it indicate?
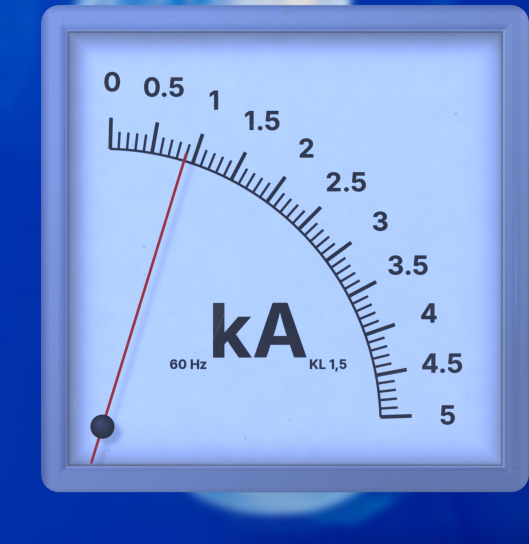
0.9kA
